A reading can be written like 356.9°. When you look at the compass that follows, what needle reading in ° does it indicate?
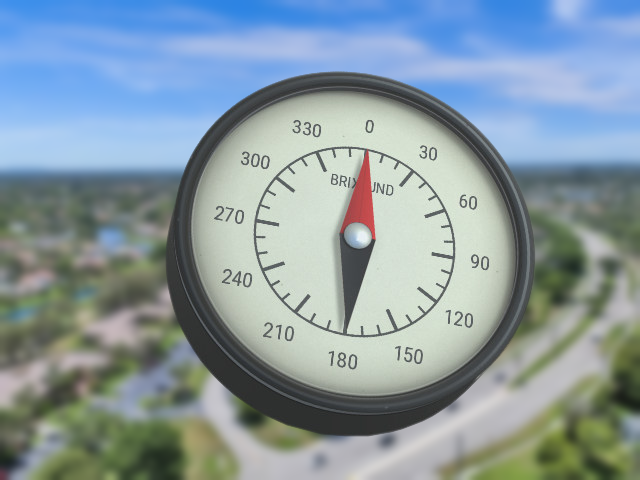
0°
